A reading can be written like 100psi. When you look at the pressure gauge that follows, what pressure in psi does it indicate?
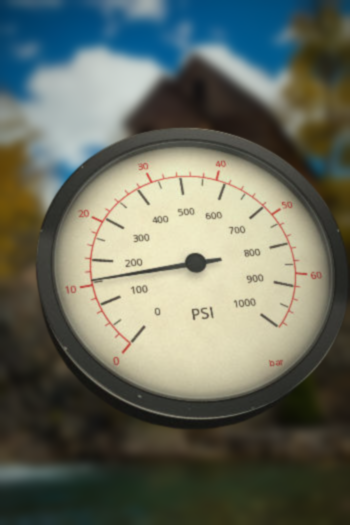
150psi
